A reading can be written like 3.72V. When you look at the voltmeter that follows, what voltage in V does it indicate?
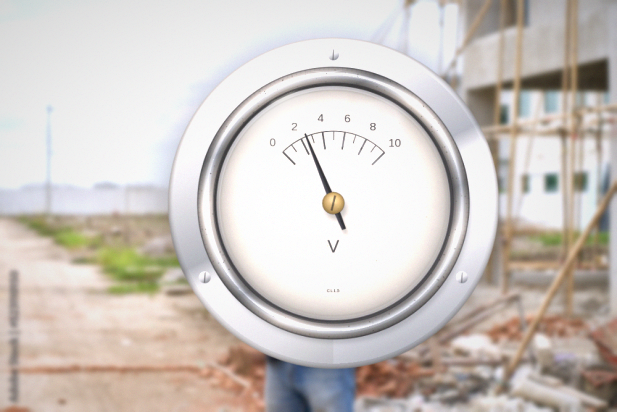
2.5V
